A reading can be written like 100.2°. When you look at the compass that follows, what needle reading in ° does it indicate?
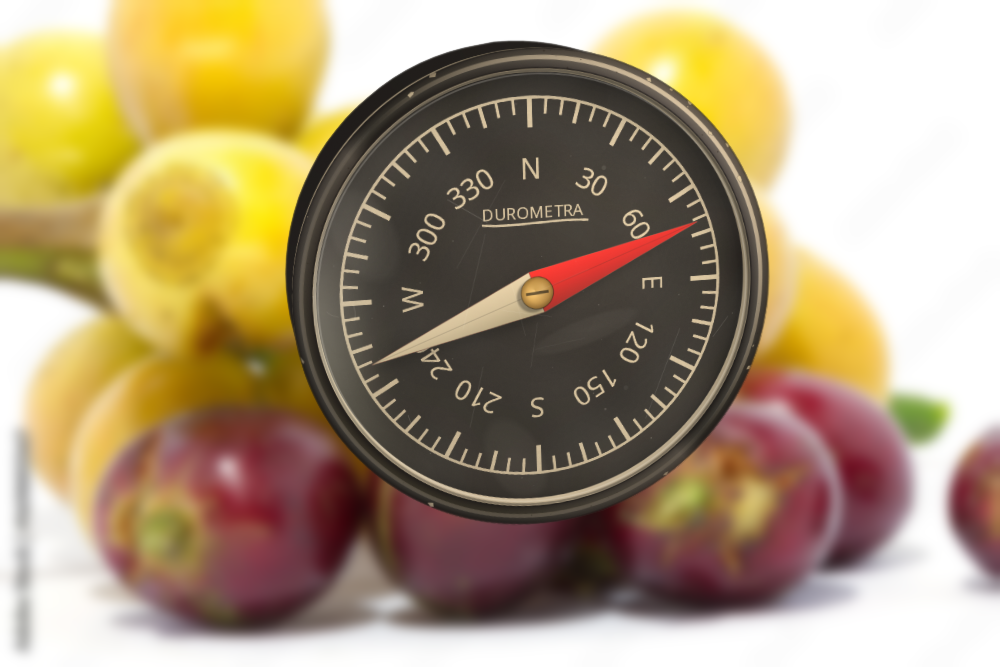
70°
